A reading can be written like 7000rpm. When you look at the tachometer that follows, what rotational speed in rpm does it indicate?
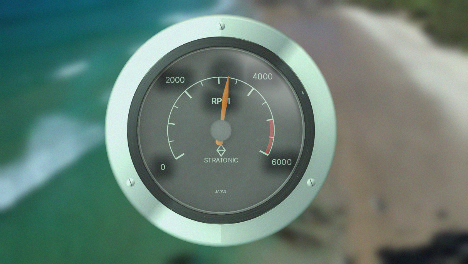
3250rpm
